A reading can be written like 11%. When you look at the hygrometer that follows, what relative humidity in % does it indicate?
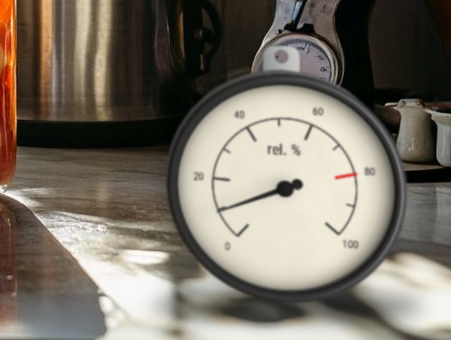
10%
